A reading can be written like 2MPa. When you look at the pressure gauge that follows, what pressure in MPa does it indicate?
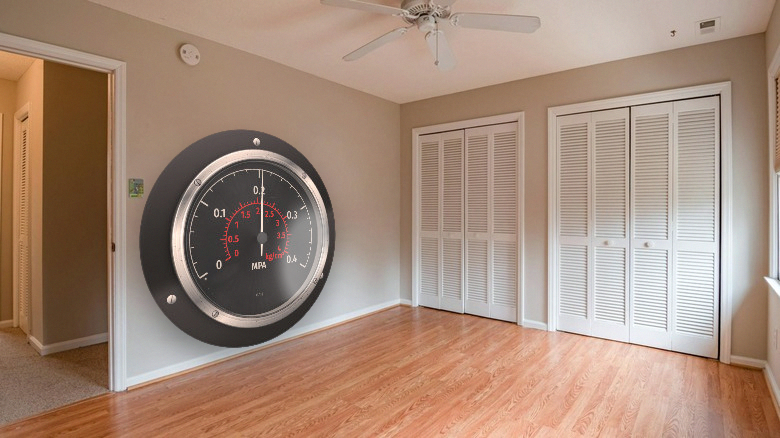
0.2MPa
